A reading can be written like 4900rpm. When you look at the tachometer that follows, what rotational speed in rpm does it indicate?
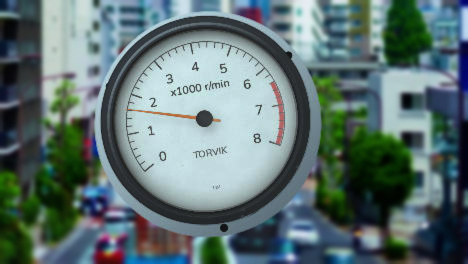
1600rpm
